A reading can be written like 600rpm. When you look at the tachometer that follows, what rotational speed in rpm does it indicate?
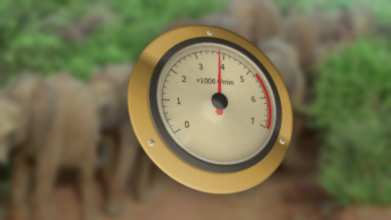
3800rpm
